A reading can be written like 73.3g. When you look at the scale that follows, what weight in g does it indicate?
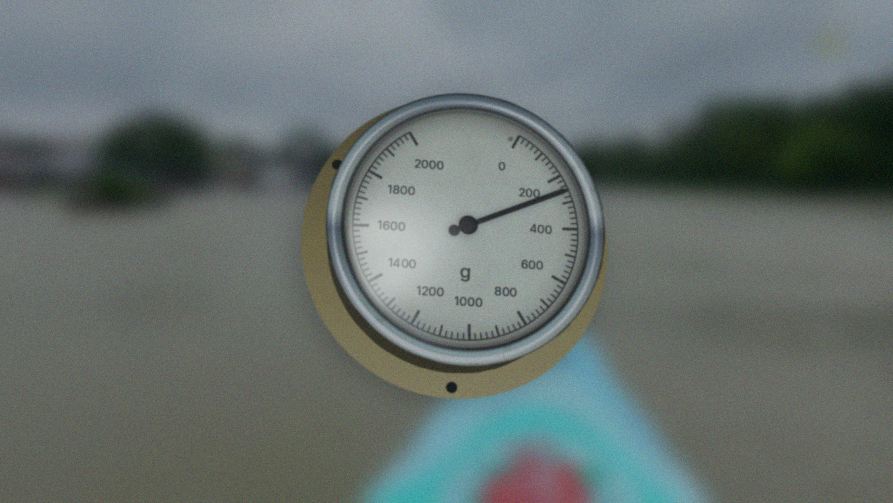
260g
